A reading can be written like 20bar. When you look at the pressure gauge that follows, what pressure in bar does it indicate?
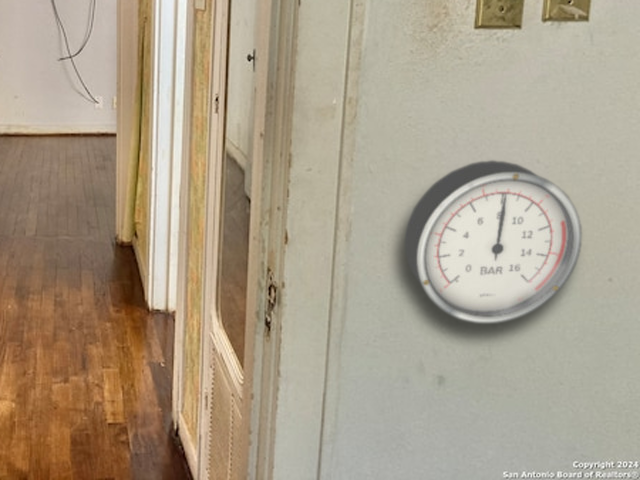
8bar
